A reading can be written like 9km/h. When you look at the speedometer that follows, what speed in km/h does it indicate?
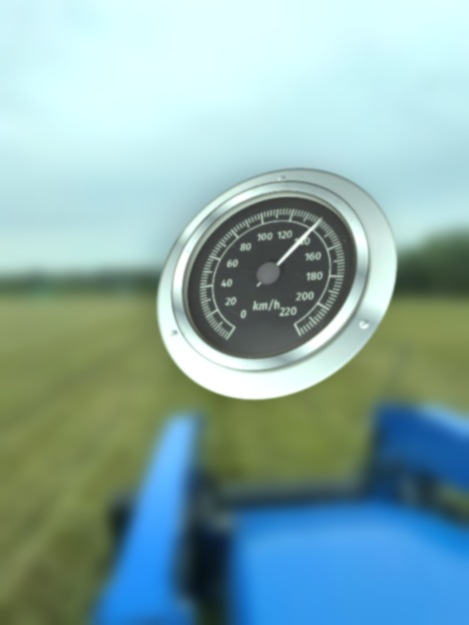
140km/h
